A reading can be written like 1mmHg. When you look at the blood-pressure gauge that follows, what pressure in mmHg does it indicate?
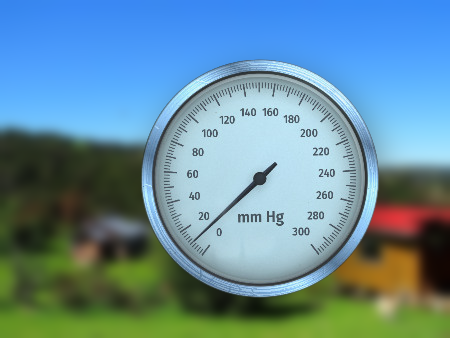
10mmHg
